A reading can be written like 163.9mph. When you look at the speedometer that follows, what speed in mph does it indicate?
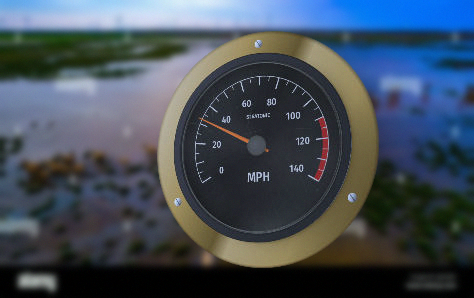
32.5mph
